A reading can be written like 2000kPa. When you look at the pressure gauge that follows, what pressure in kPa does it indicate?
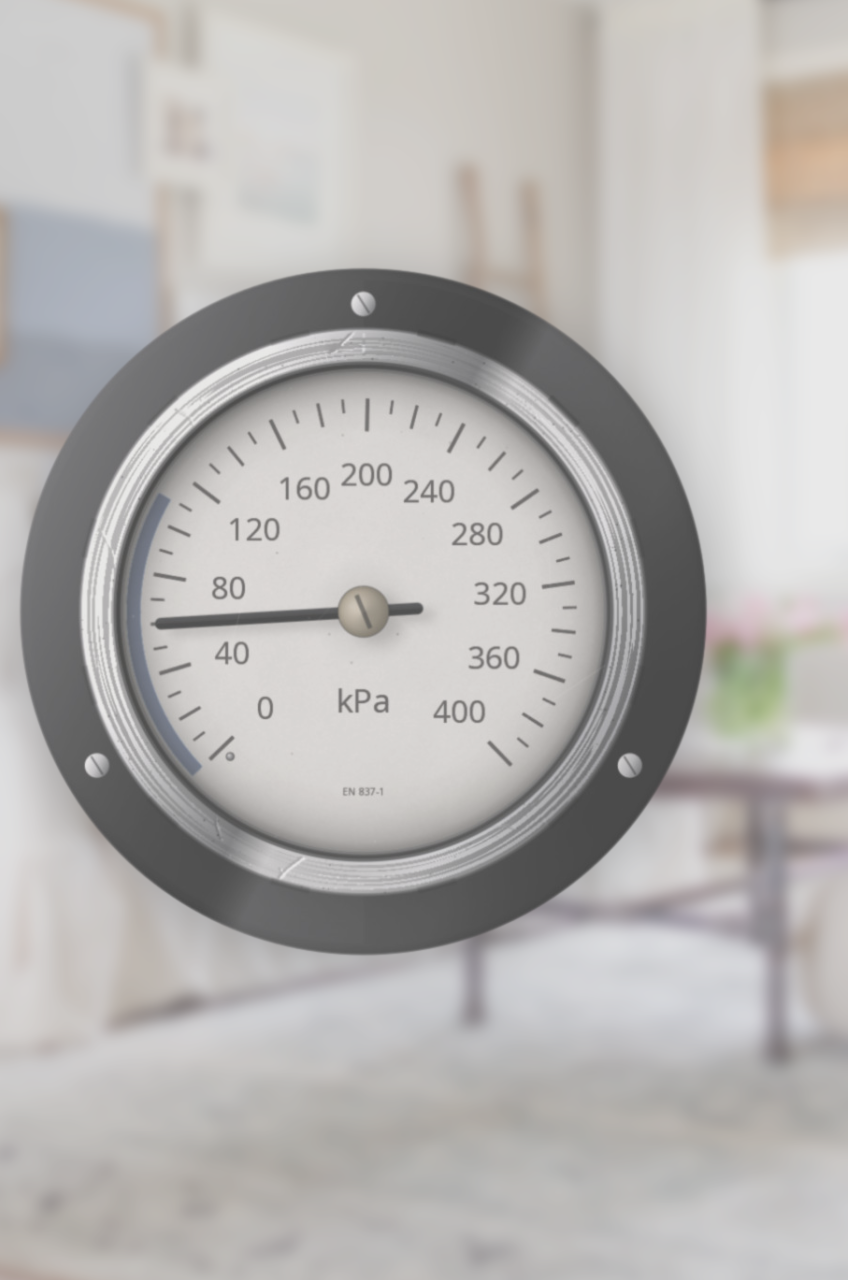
60kPa
